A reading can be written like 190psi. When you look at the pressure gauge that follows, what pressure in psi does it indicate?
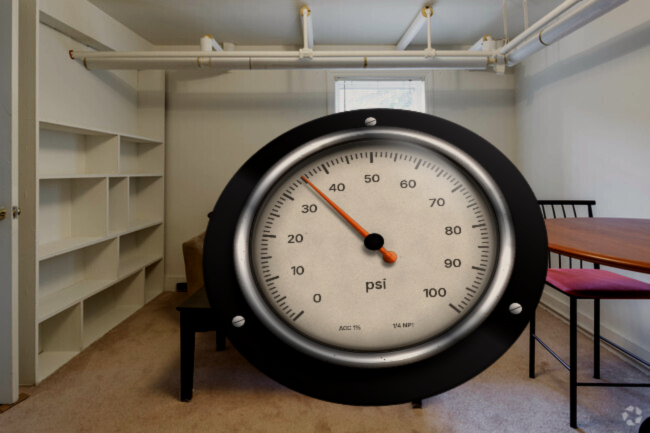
35psi
